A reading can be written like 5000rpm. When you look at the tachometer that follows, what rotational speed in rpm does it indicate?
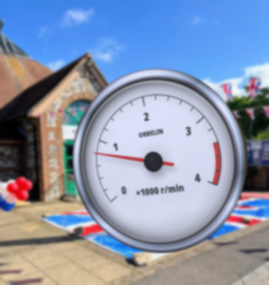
800rpm
